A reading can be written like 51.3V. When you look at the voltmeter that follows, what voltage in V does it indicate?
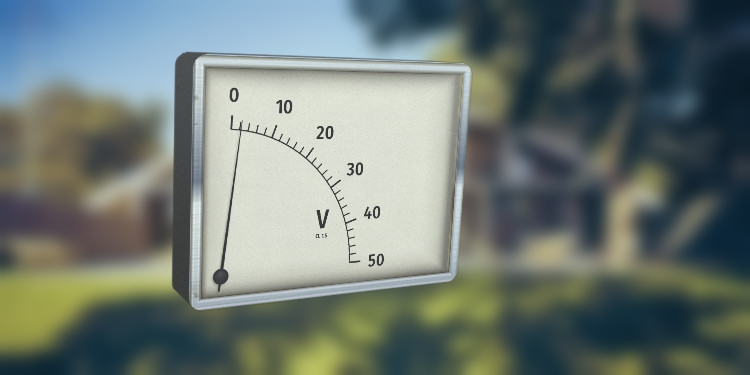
2V
